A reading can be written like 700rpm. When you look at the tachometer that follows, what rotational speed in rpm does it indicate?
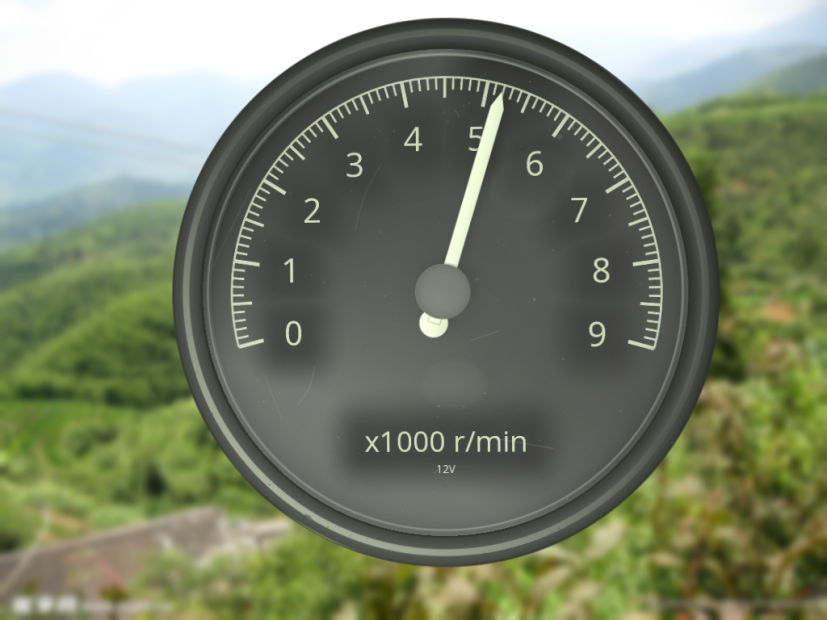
5200rpm
